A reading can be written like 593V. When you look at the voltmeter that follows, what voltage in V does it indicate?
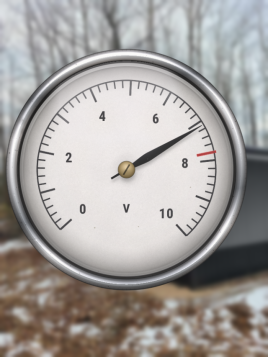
7.1V
